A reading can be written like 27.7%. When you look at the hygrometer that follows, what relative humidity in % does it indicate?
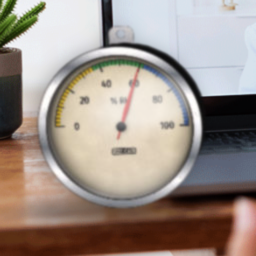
60%
